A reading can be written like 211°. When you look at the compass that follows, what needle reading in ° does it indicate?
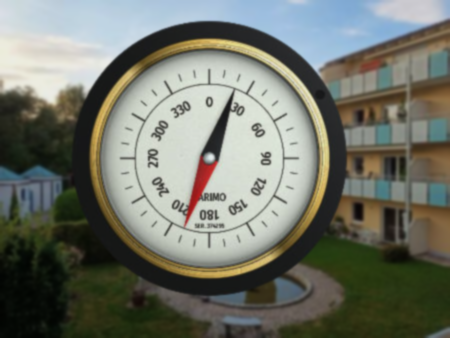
200°
